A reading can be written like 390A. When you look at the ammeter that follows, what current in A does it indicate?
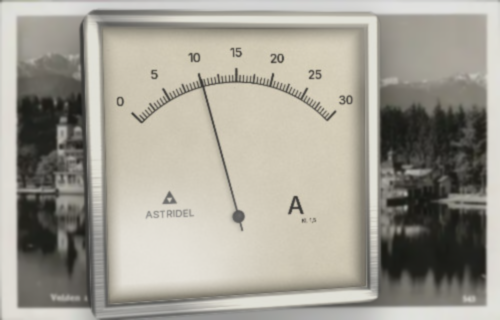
10A
